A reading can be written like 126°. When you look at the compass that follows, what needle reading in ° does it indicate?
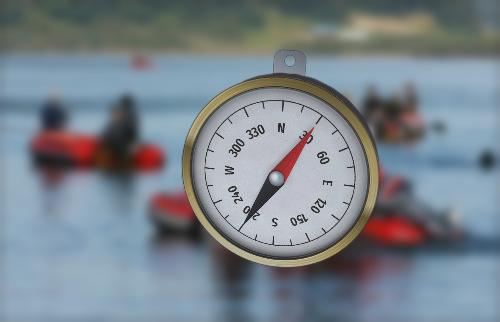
30°
